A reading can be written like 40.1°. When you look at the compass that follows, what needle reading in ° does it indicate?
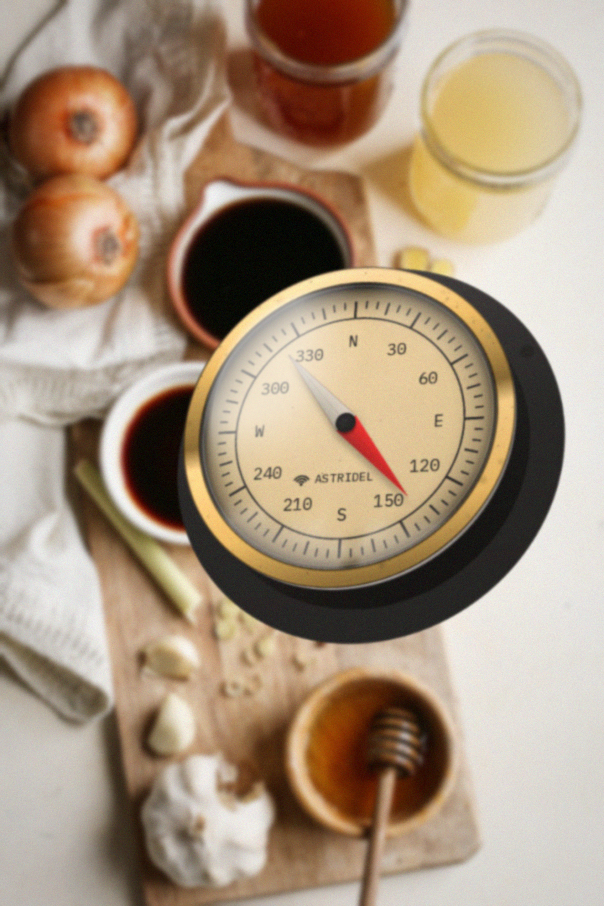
140°
